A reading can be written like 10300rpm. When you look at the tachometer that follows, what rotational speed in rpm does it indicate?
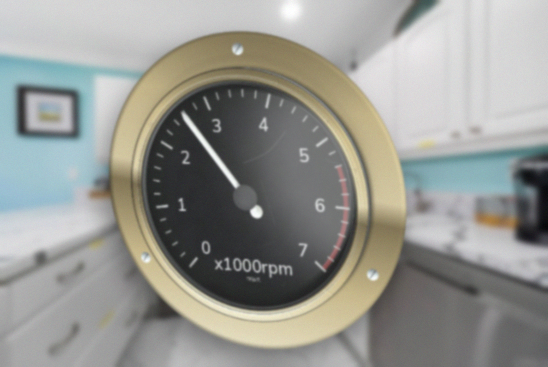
2600rpm
